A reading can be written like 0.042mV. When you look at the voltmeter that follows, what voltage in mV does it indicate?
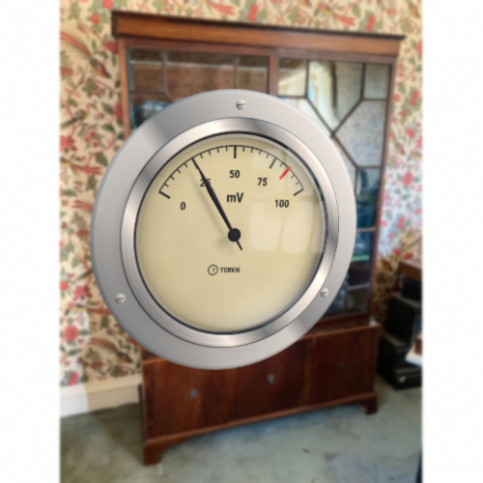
25mV
